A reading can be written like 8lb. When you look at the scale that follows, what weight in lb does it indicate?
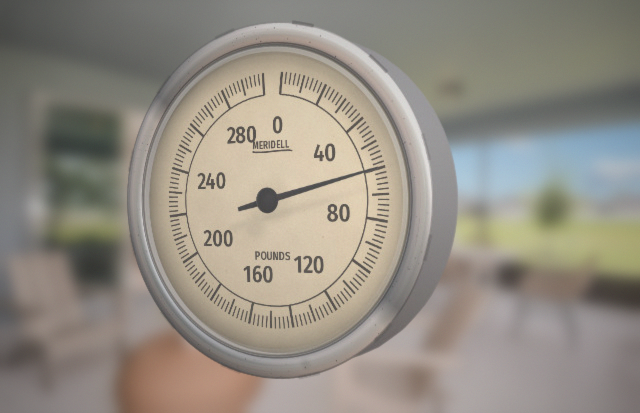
60lb
